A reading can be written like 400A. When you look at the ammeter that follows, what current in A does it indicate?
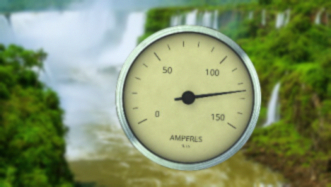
125A
